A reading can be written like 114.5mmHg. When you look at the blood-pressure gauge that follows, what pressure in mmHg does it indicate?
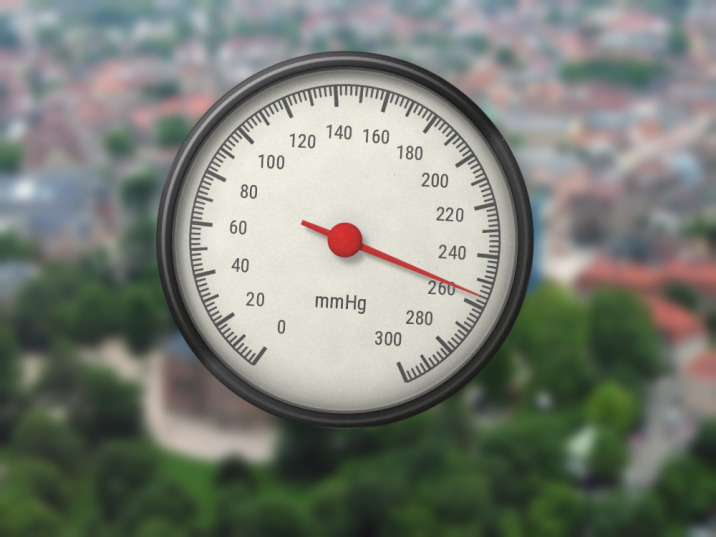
256mmHg
